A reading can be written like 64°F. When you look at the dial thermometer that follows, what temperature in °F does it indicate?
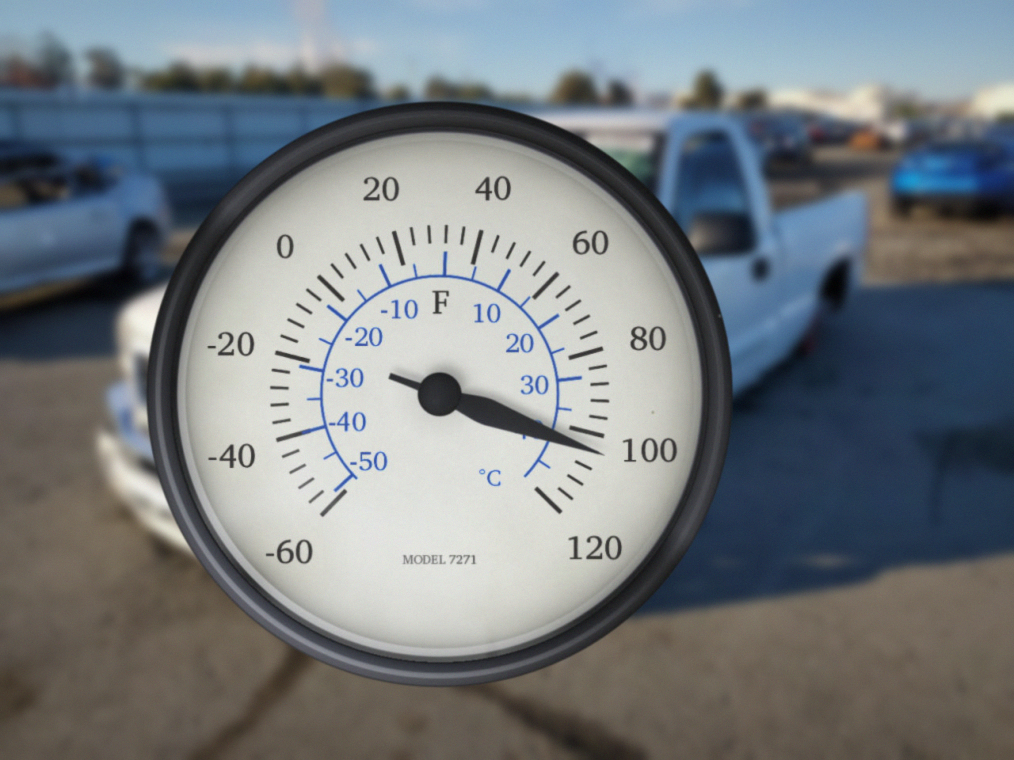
104°F
